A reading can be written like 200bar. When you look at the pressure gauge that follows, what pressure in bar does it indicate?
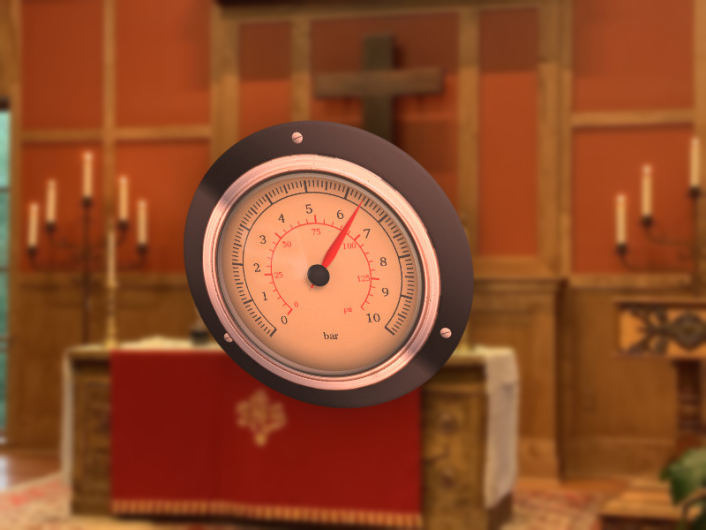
6.4bar
